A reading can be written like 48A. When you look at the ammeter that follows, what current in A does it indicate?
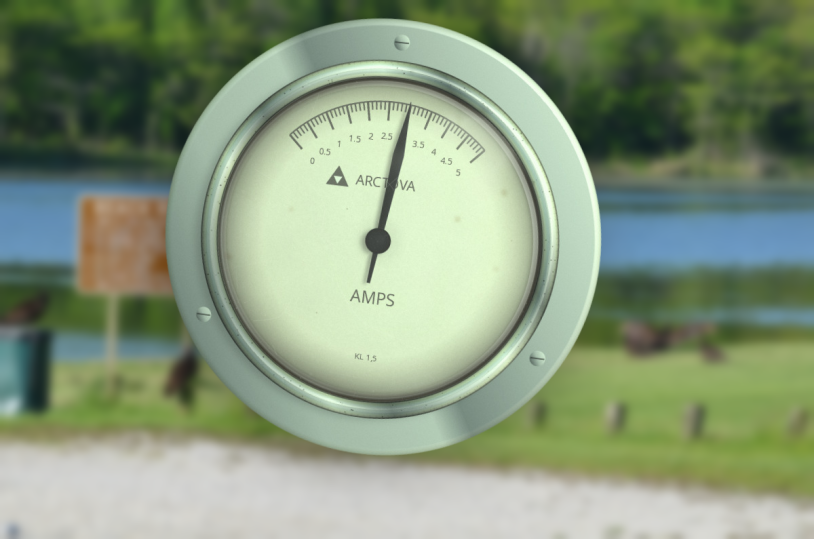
3A
